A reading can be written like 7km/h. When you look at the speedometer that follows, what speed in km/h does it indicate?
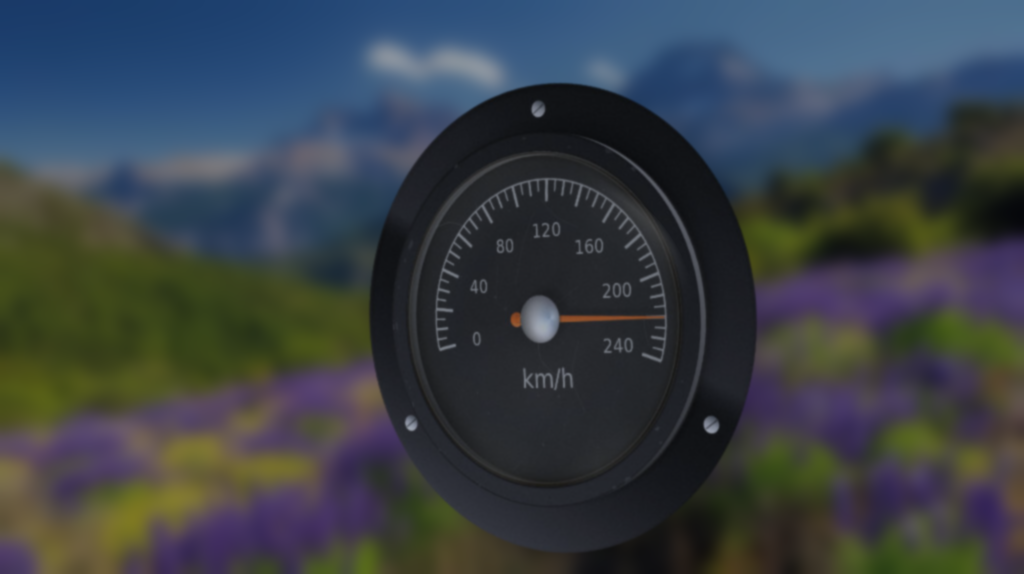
220km/h
